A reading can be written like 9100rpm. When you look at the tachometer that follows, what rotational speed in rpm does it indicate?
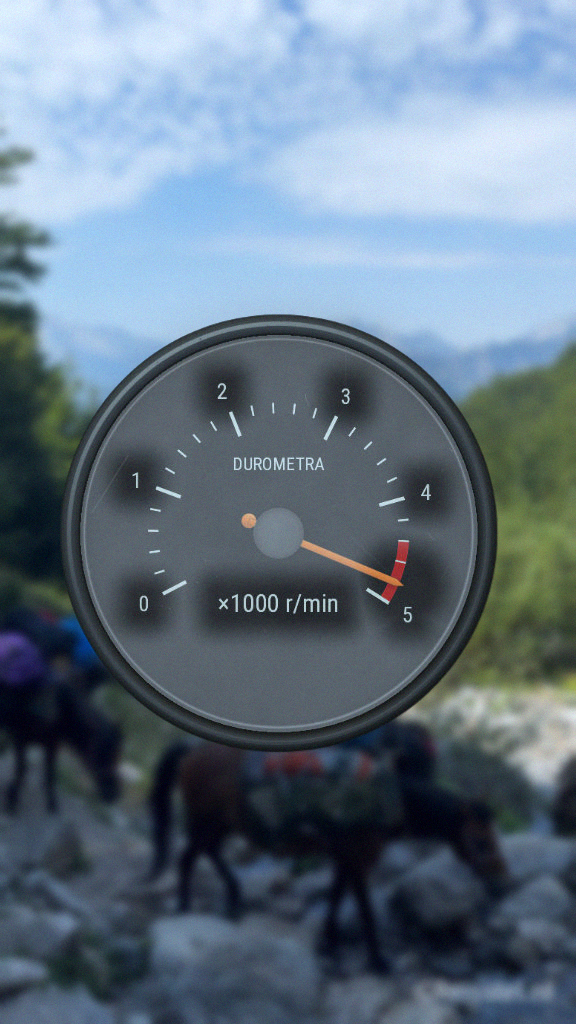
4800rpm
